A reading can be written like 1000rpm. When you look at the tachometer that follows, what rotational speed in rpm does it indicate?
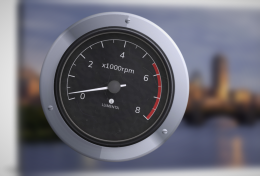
250rpm
